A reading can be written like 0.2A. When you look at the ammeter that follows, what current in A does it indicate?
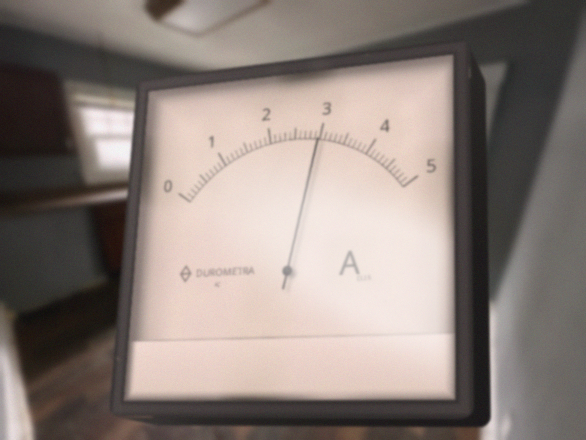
3A
